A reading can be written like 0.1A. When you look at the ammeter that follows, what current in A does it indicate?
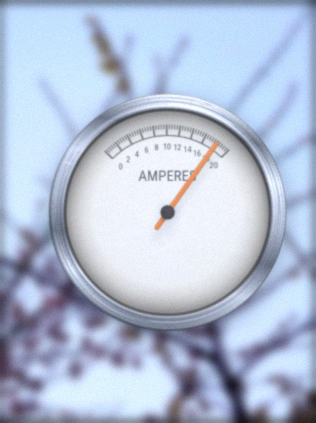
18A
